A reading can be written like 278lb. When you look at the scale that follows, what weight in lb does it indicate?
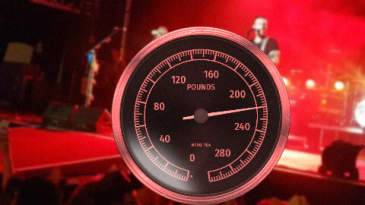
220lb
